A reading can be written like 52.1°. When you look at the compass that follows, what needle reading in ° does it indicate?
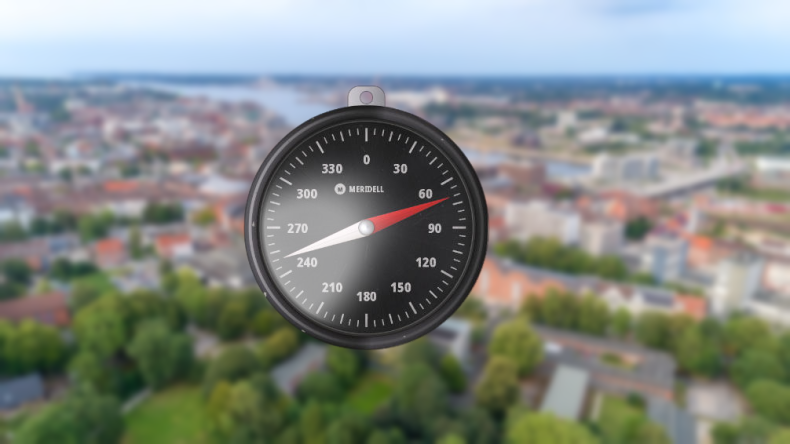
70°
